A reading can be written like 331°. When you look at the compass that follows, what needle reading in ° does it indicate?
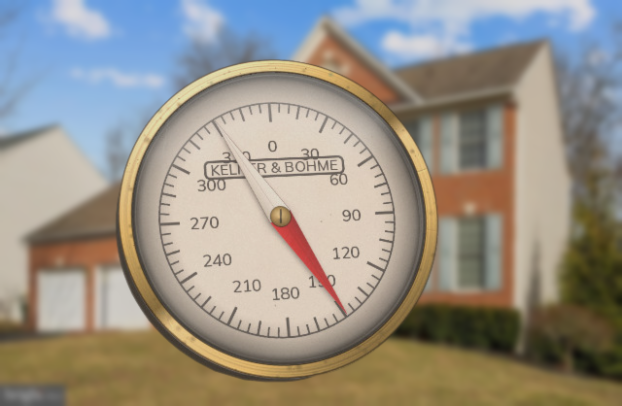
150°
